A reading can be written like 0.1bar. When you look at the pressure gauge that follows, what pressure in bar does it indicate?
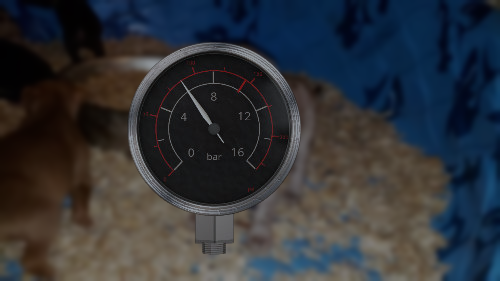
6bar
